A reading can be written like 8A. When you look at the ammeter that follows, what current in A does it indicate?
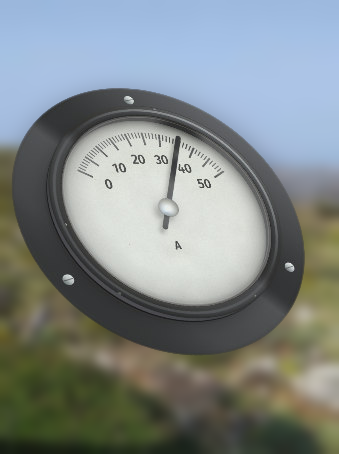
35A
